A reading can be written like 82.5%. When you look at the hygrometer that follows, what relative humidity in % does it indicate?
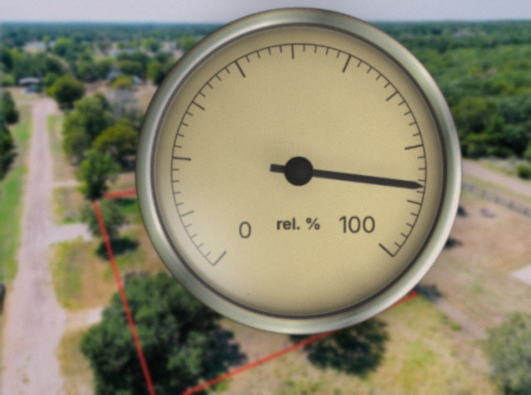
87%
